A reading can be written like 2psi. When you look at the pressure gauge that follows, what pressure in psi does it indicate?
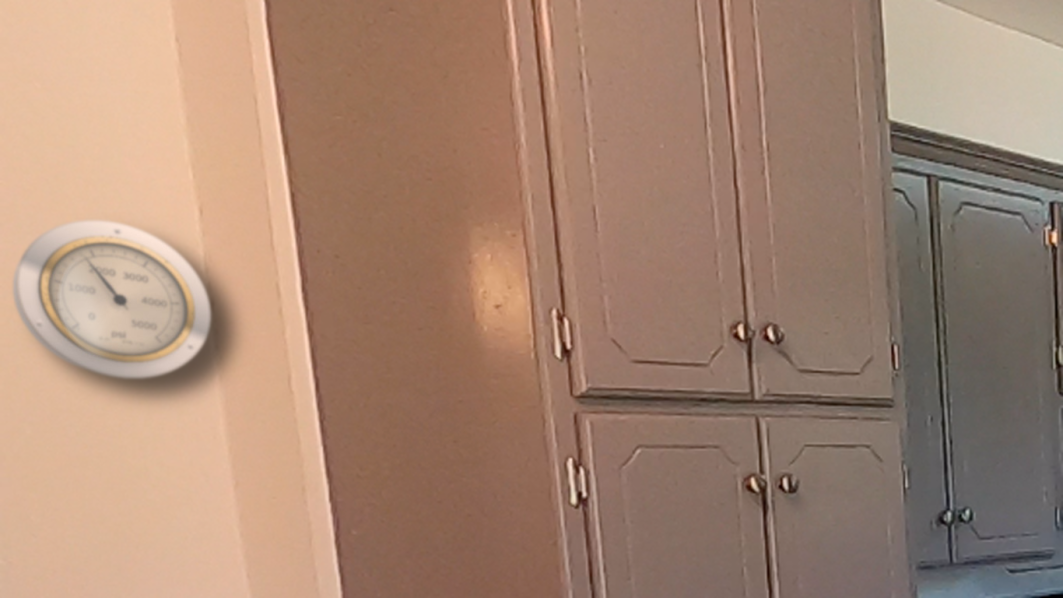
1800psi
